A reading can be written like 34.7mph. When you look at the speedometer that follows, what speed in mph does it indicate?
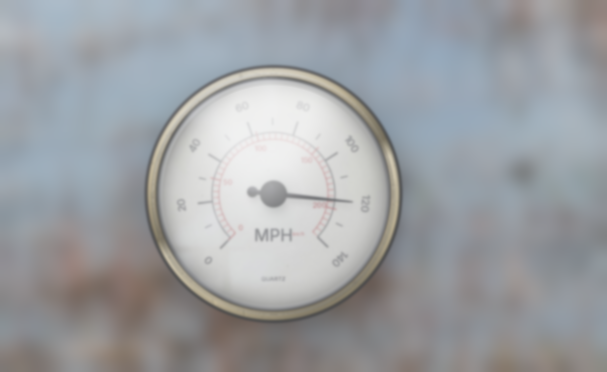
120mph
